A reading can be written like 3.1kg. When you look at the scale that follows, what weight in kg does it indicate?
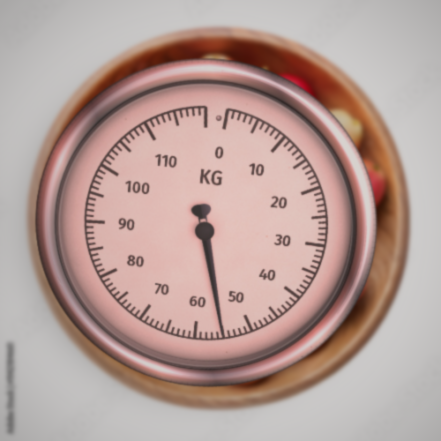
55kg
